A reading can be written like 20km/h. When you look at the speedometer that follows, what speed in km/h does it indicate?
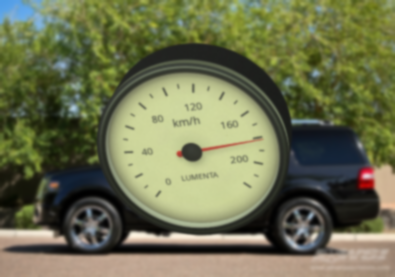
180km/h
